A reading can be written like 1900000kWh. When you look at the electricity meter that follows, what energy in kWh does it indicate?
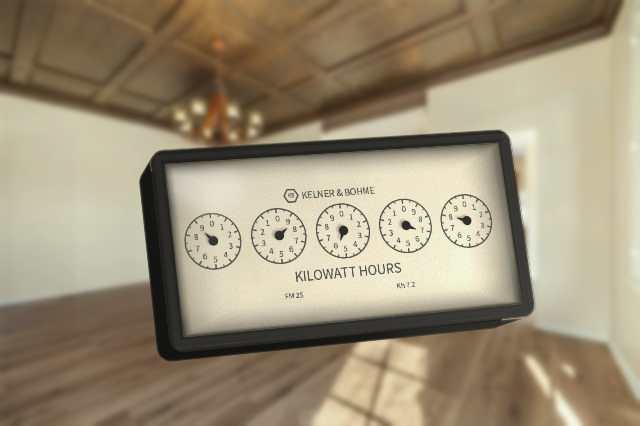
88568kWh
